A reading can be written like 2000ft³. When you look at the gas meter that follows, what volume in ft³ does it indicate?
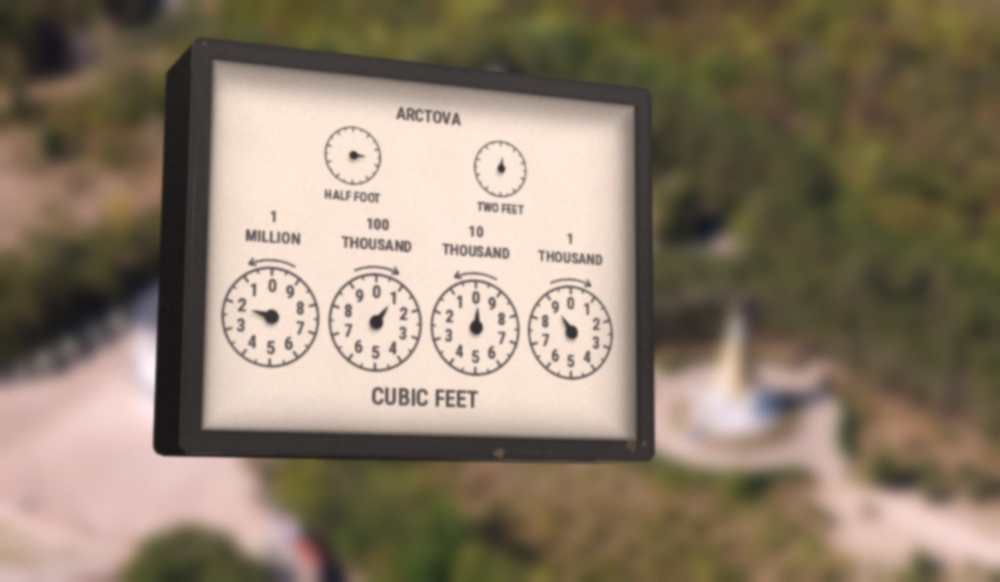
209900ft³
